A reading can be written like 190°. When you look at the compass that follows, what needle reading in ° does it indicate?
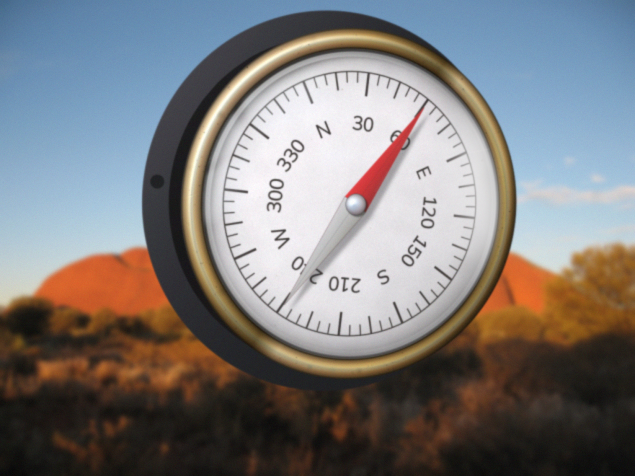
60°
